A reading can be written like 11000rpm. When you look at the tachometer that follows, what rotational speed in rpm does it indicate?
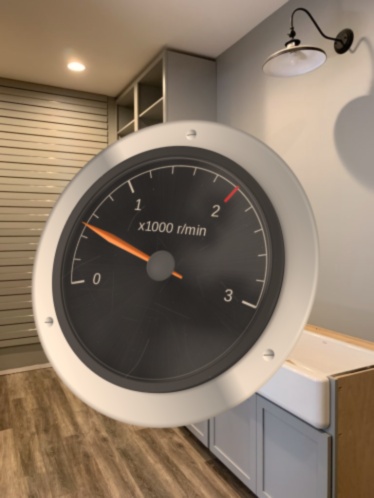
500rpm
